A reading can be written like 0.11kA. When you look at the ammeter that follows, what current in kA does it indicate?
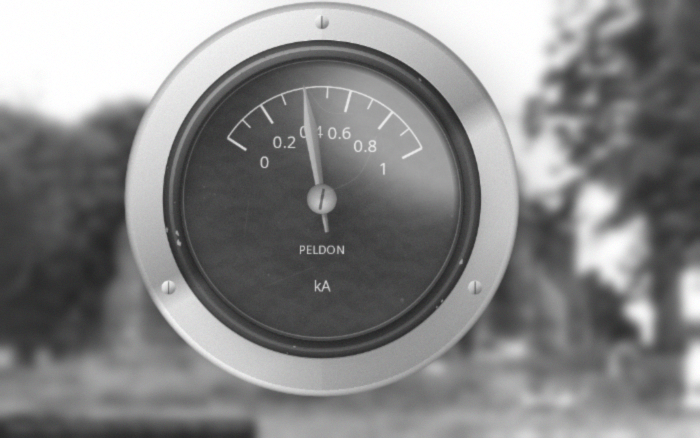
0.4kA
